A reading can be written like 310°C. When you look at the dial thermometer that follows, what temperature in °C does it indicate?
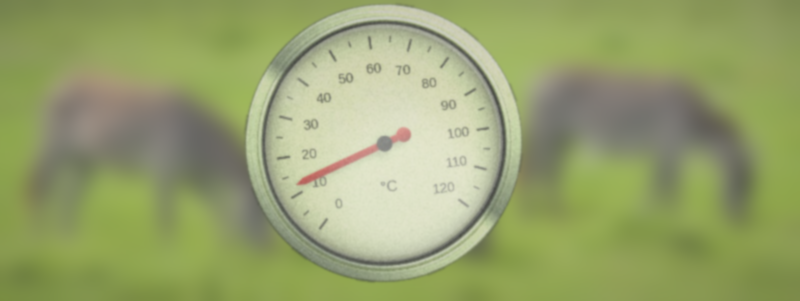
12.5°C
